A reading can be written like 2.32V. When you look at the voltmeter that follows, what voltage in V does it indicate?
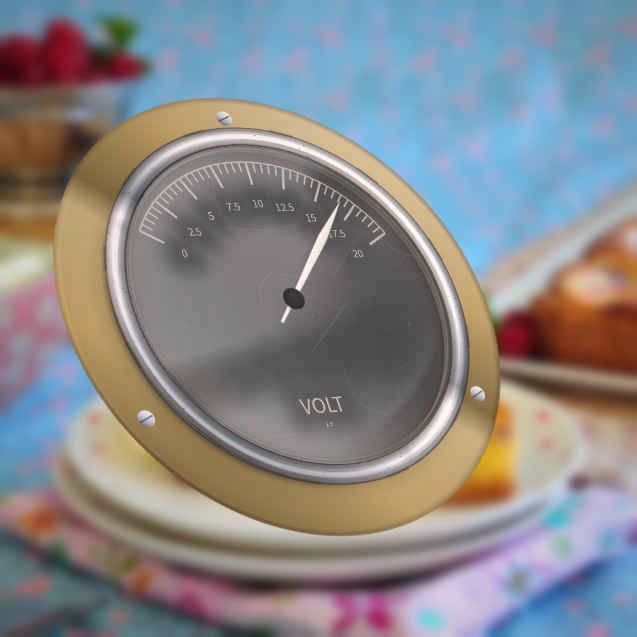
16.5V
